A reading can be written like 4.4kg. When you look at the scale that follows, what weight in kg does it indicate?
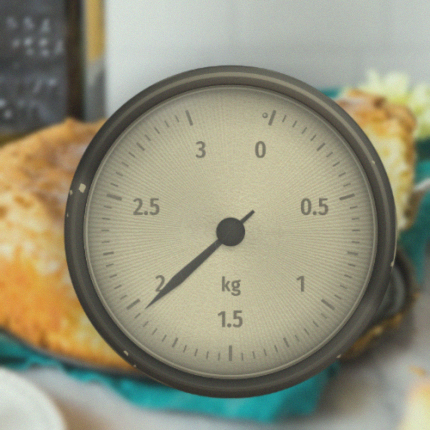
1.95kg
